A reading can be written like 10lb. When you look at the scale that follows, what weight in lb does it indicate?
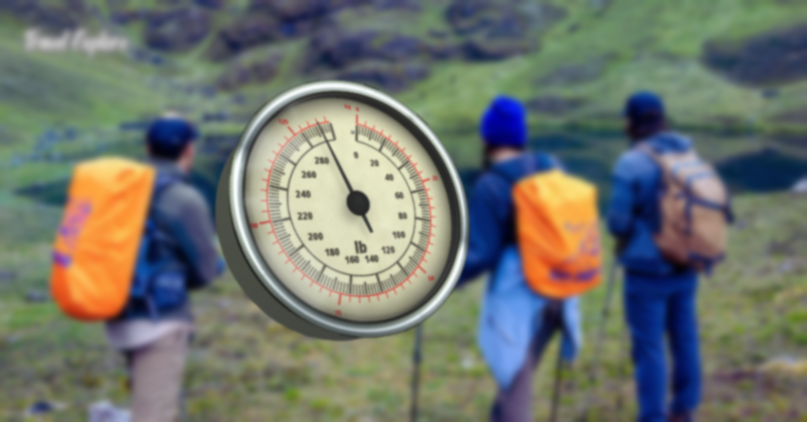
290lb
